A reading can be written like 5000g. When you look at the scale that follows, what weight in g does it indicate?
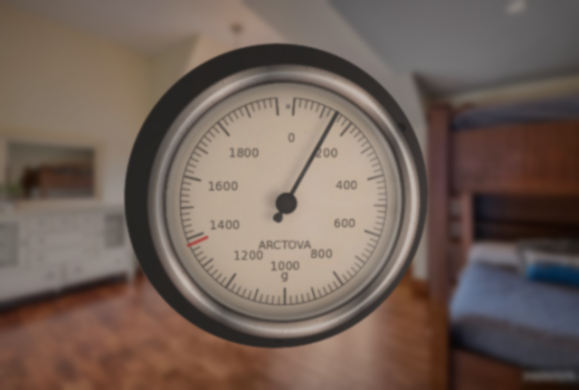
140g
